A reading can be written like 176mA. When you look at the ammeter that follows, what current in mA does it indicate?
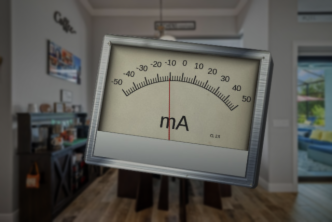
-10mA
